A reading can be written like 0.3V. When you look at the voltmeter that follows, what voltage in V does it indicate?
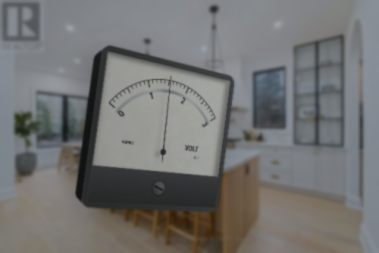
1.5V
